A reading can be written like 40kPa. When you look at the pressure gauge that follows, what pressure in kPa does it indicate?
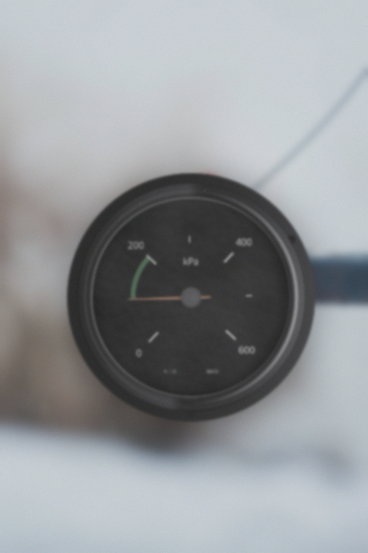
100kPa
